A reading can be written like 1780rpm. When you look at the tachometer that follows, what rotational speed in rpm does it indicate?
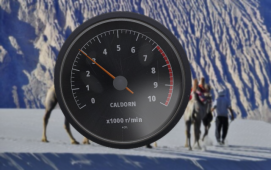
3000rpm
